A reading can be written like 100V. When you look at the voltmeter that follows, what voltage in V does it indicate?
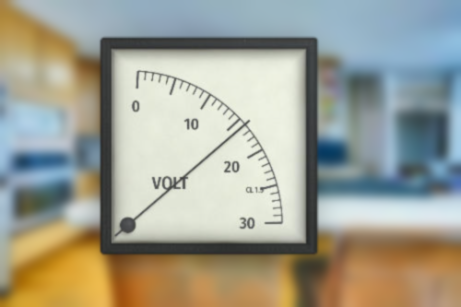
16V
